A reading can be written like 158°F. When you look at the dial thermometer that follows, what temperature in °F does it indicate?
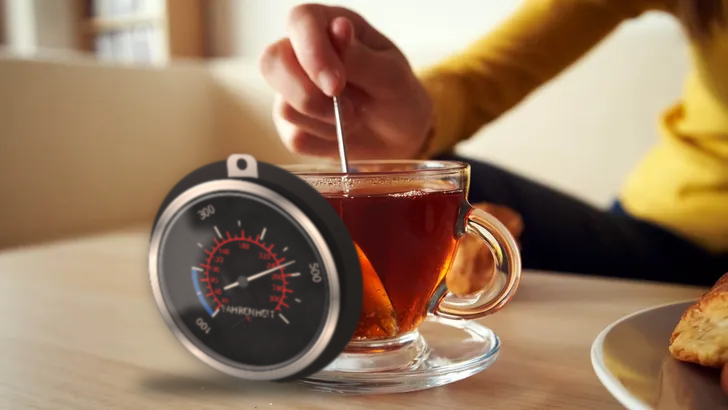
475°F
